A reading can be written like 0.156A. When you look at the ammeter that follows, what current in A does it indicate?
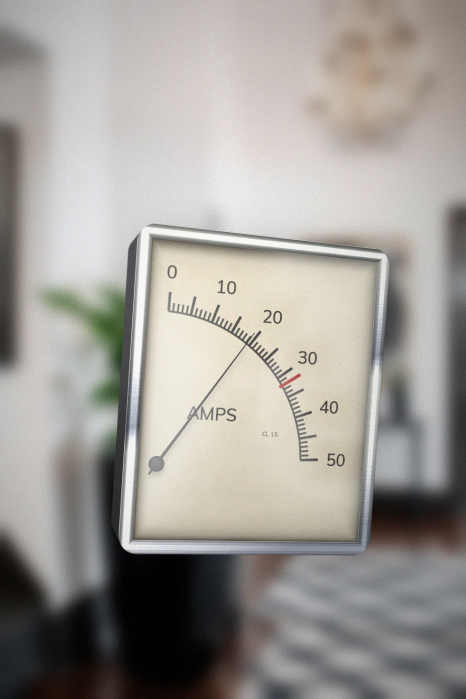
19A
